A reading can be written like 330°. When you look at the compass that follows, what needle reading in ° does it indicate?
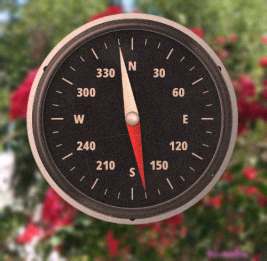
170°
